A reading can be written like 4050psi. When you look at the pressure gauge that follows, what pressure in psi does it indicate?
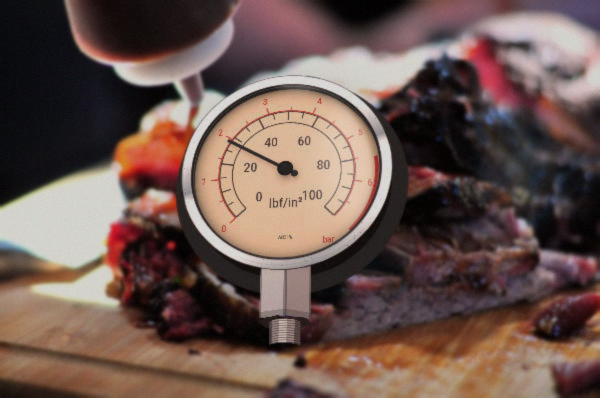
27.5psi
